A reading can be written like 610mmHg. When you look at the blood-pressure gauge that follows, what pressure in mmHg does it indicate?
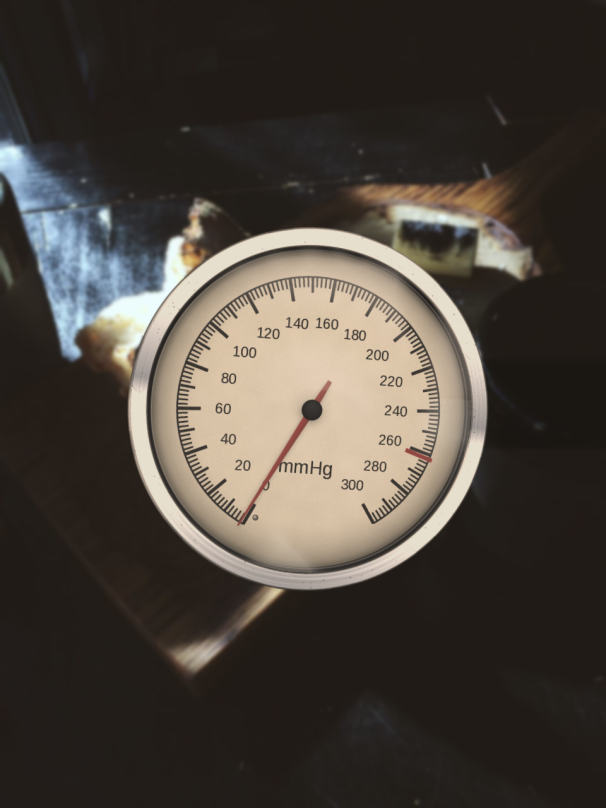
2mmHg
